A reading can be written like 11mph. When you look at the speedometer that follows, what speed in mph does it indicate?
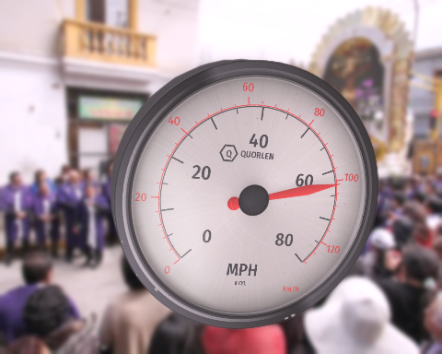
62.5mph
